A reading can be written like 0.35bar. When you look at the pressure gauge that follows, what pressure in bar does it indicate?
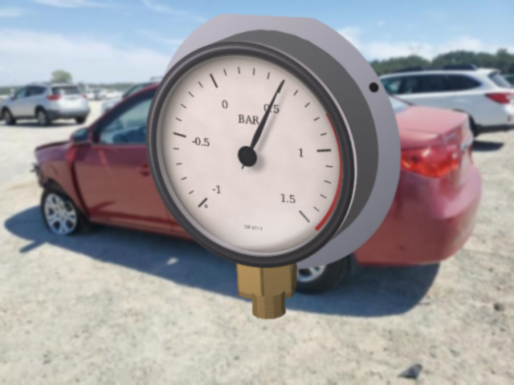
0.5bar
